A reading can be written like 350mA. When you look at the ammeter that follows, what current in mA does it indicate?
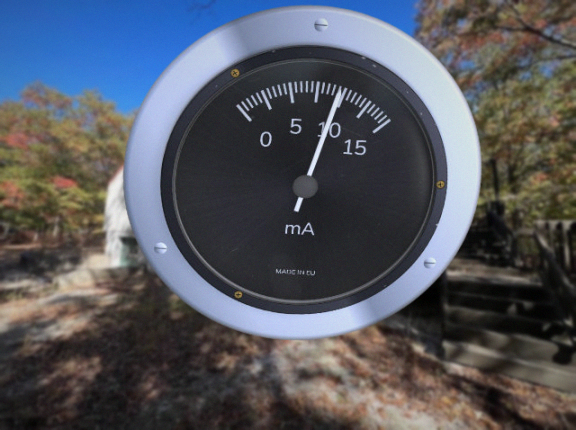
9.5mA
